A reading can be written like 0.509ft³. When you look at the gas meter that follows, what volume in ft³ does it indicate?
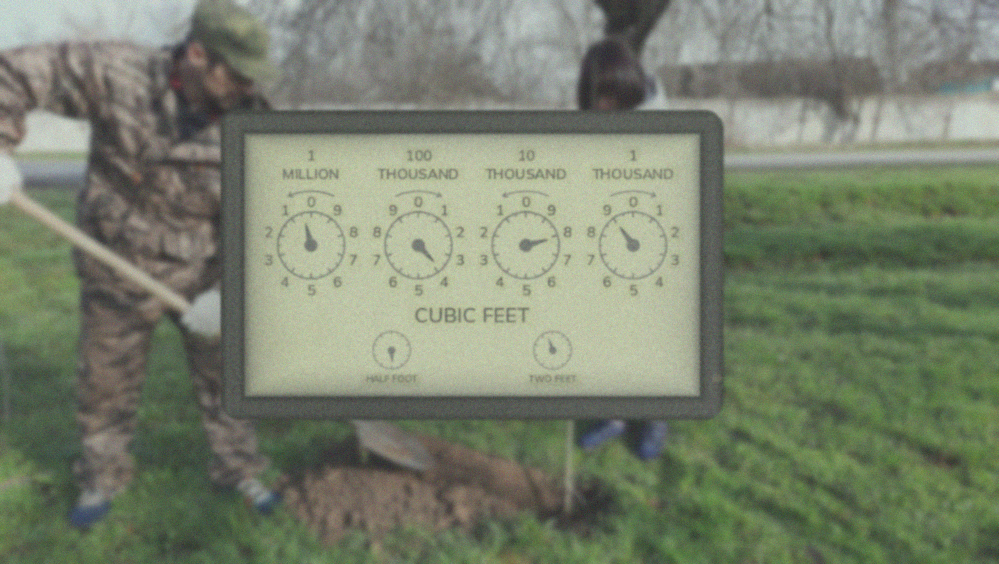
37900ft³
